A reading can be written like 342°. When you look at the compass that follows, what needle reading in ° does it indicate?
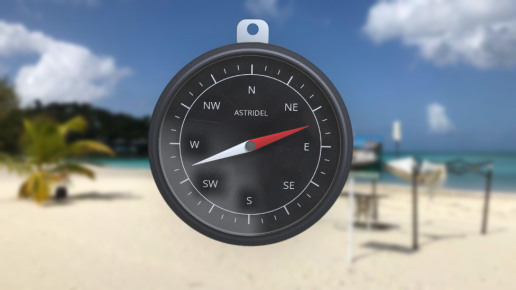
70°
